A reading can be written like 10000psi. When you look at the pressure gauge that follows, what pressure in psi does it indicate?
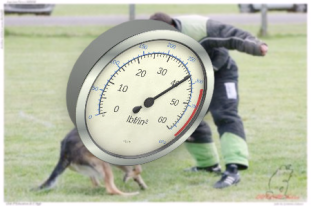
40psi
